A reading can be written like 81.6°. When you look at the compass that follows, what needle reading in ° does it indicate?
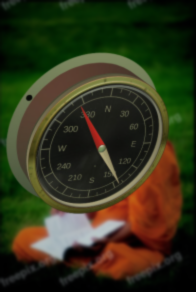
325°
